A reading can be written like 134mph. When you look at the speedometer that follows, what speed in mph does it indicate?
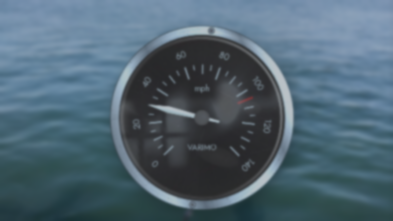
30mph
